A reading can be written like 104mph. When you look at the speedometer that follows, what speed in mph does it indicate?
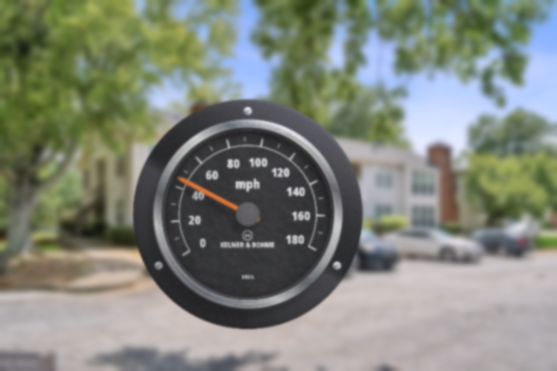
45mph
